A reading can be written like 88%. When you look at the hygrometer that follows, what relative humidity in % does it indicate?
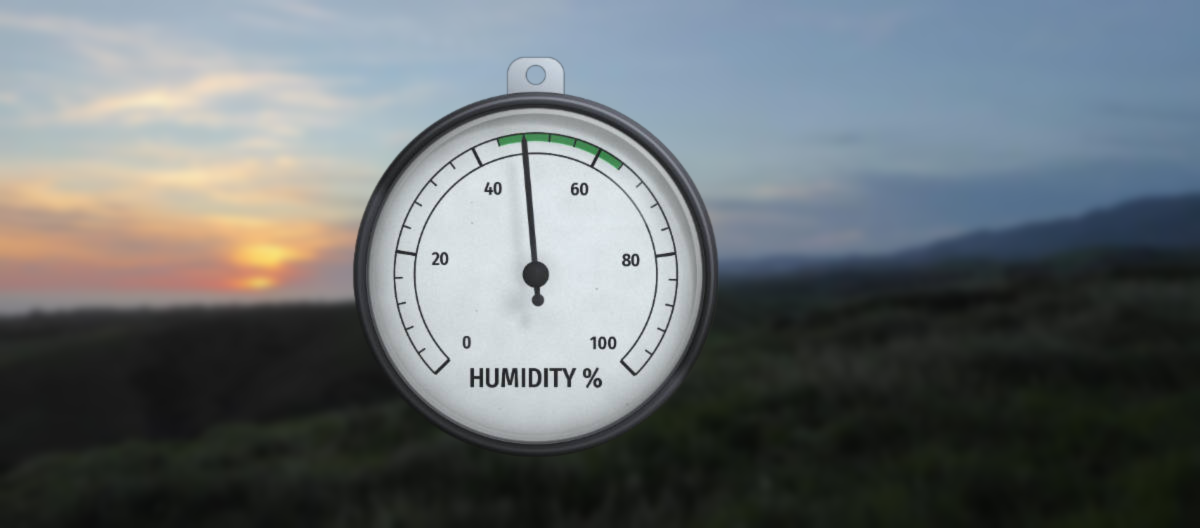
48%
